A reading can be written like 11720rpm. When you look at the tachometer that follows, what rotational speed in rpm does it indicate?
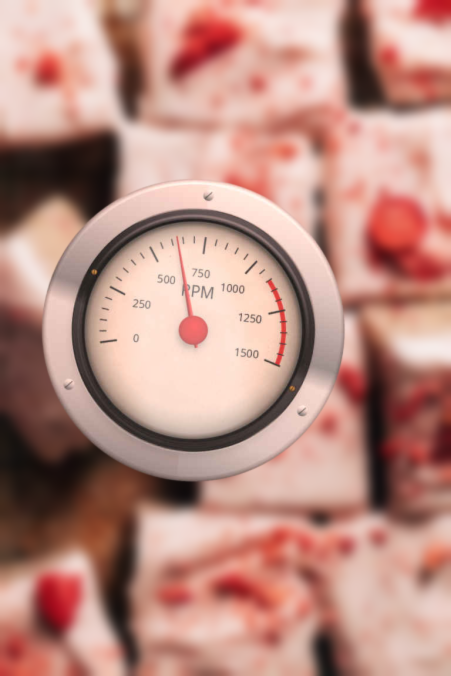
625rpm
